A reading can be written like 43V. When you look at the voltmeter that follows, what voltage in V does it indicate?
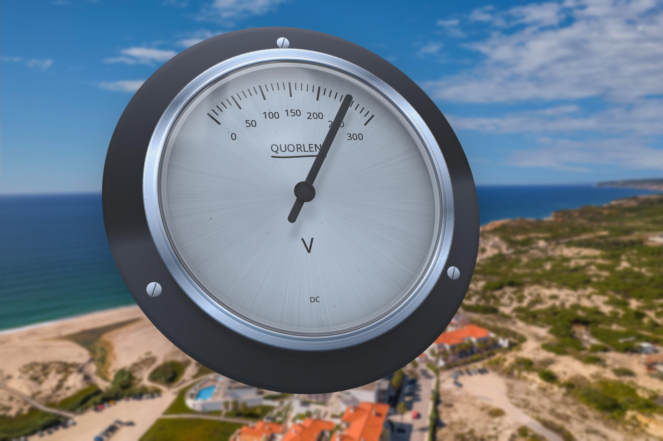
250V
